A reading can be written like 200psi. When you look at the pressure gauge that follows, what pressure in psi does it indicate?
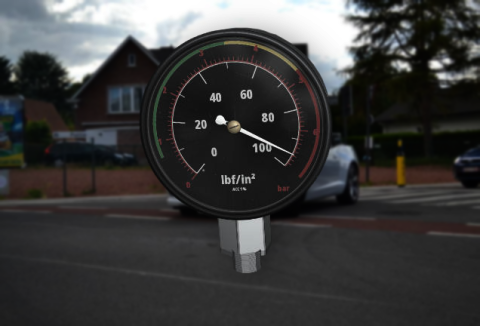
95psi
